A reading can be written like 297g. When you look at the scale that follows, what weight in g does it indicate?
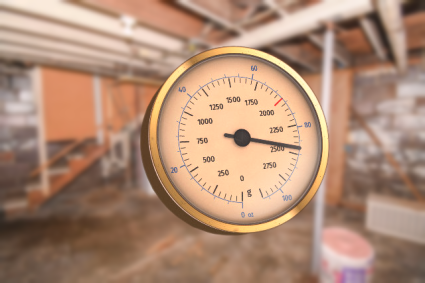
2450g
